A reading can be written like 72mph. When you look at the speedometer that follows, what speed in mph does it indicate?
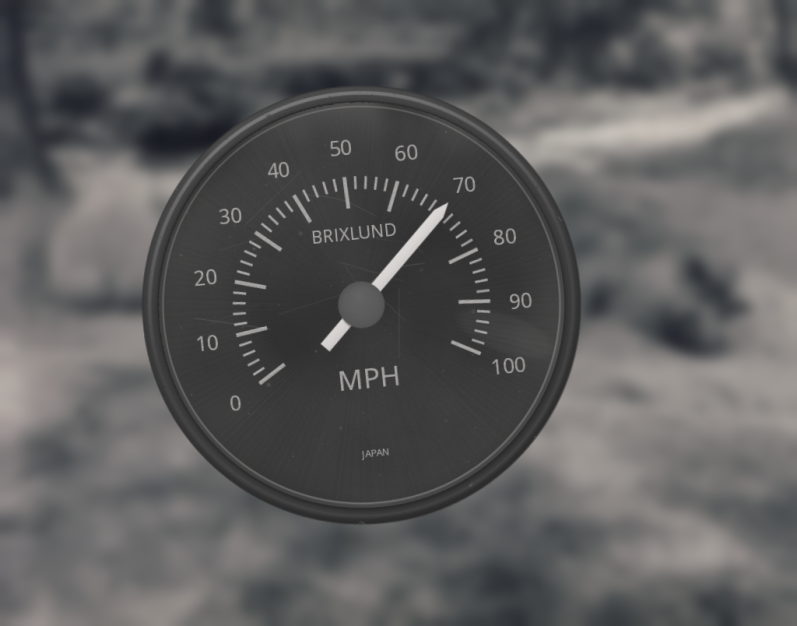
70mph
